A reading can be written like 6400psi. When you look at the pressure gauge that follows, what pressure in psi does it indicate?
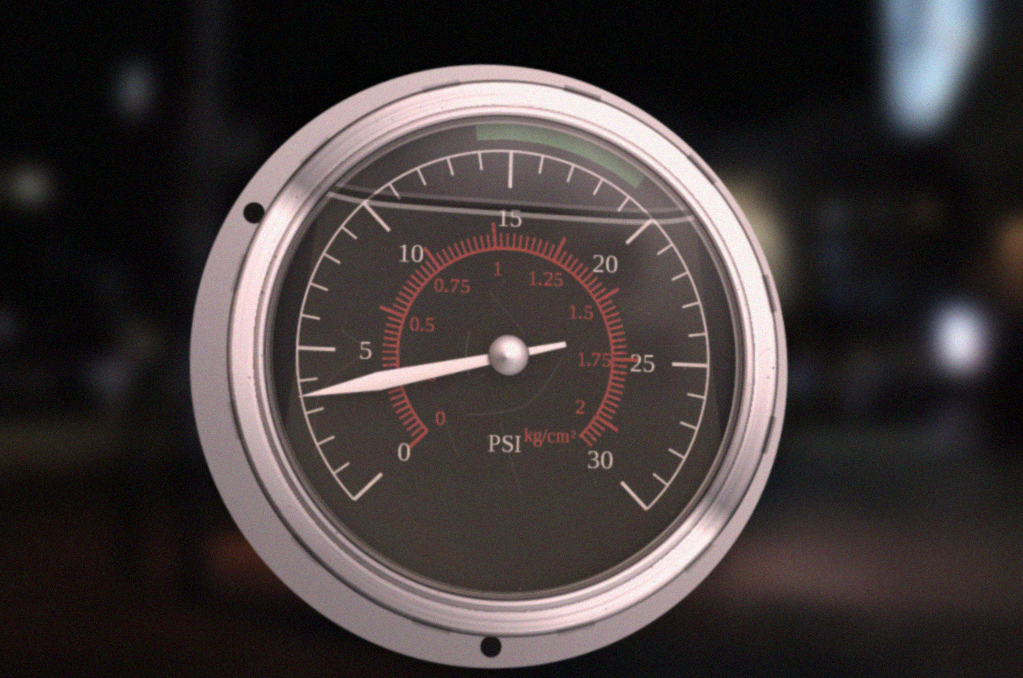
3.5psi
